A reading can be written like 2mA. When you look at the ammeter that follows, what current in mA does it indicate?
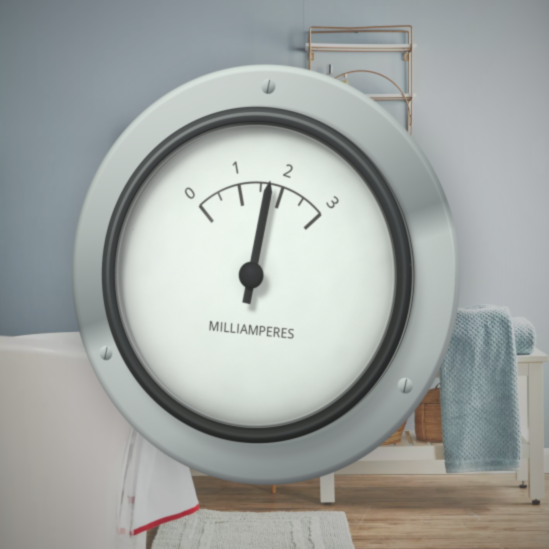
1.75mA
